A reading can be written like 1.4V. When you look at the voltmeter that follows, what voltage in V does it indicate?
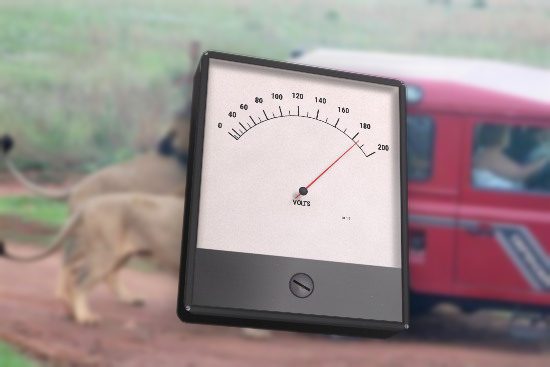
185V
